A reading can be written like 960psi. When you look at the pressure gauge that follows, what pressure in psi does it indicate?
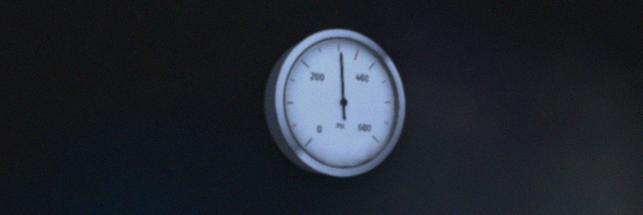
300psi
